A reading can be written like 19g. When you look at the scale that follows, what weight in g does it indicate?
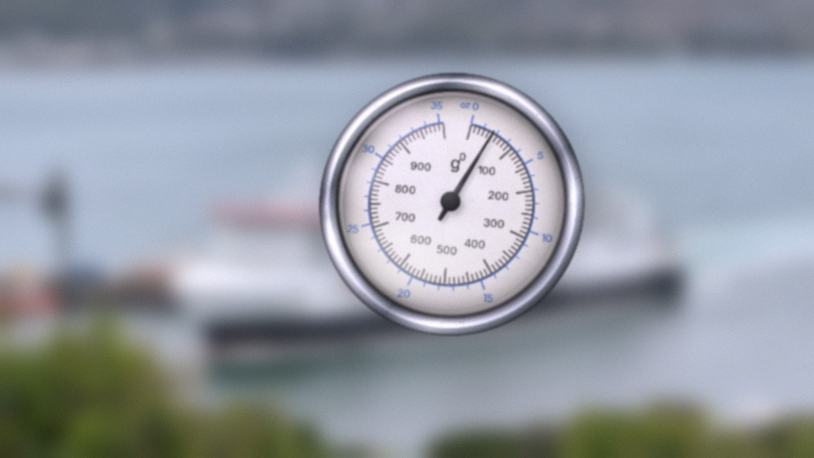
50g
